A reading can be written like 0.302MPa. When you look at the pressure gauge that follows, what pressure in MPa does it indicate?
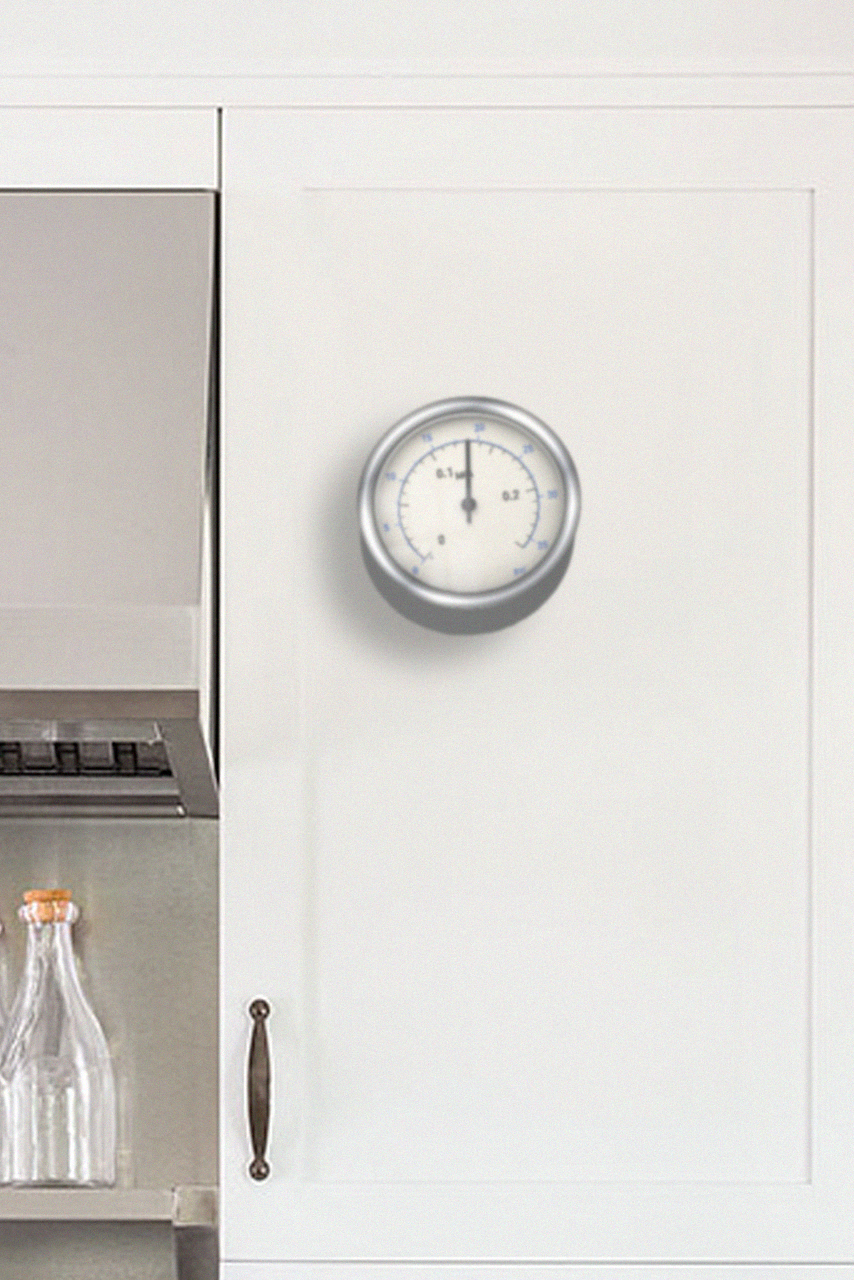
0.13MPa
